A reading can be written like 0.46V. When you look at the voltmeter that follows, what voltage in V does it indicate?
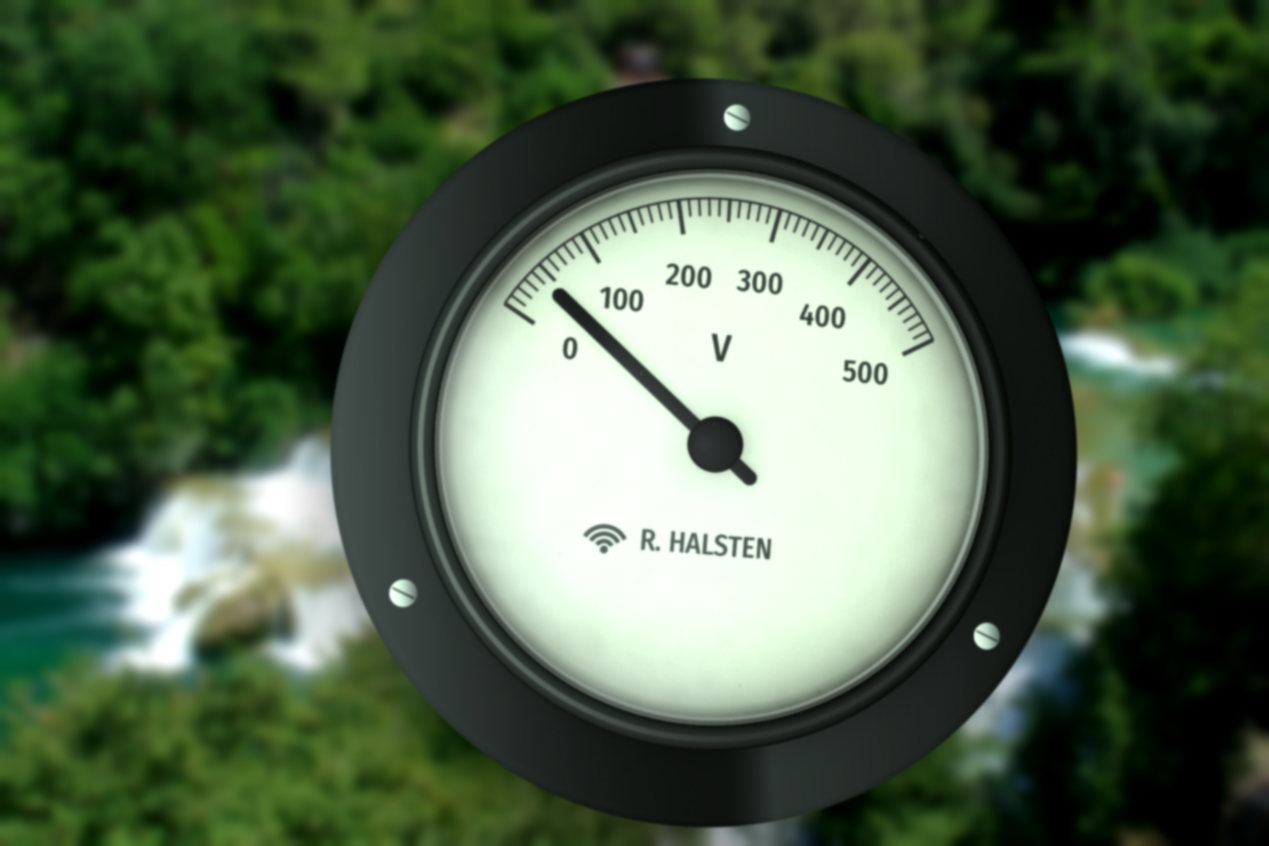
40V
